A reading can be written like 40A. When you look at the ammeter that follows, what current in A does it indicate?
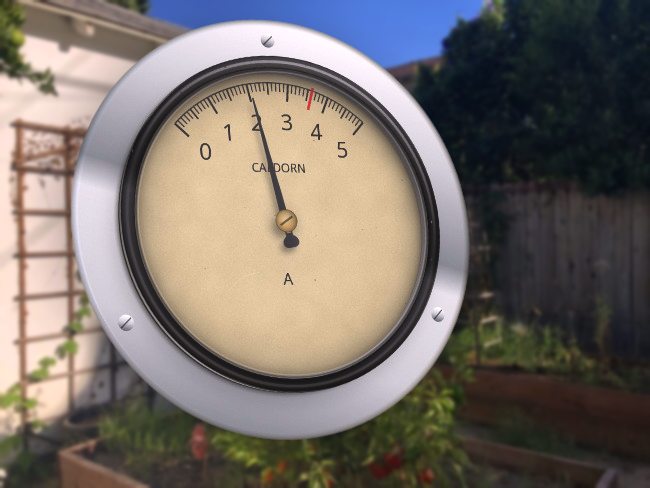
2A
